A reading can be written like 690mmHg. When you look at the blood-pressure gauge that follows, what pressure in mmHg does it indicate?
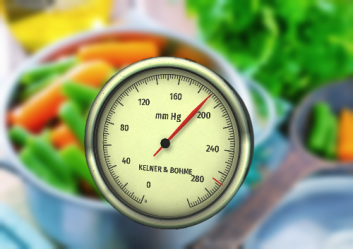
190mmHg
